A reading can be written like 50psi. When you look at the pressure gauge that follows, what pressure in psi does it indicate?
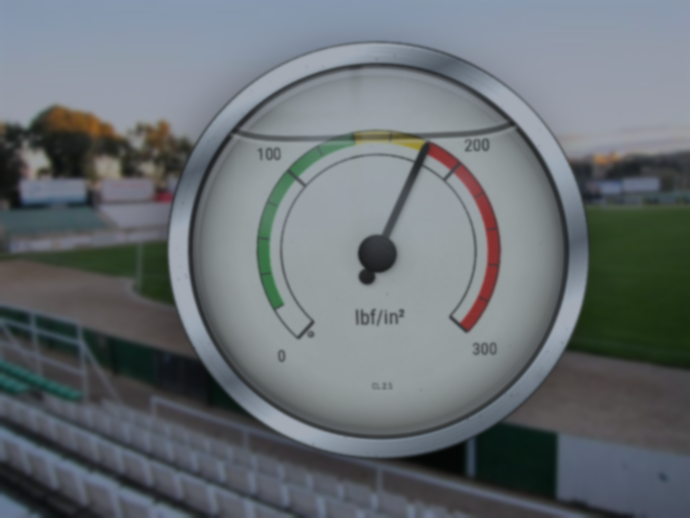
180psi
